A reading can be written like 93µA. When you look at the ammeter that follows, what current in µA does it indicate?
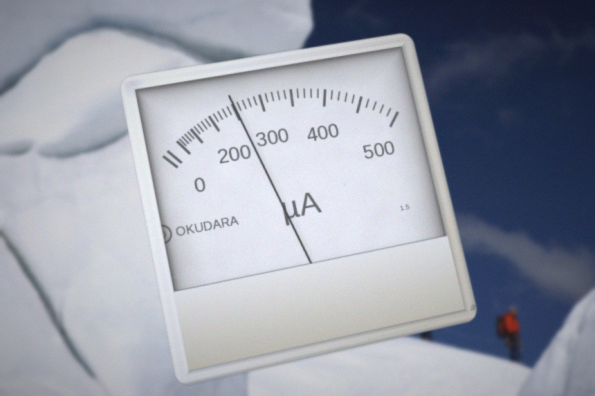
250µA
